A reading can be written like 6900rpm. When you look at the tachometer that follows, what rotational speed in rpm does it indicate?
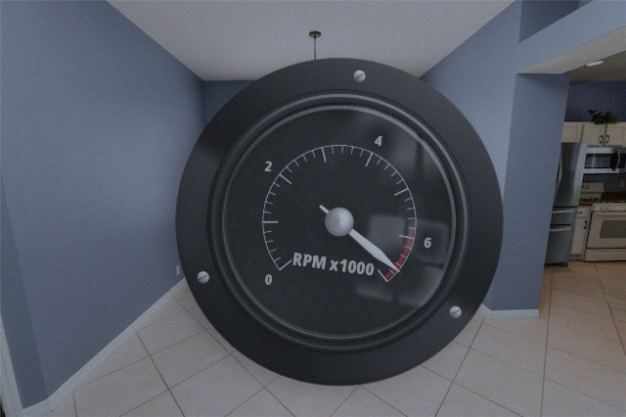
6700rpm
